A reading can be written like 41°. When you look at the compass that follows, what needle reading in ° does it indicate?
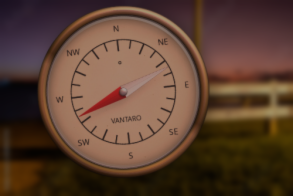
247.5°
